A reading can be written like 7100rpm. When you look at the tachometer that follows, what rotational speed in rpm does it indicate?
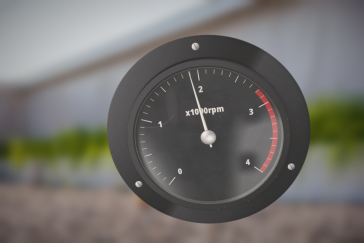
1900rpm
